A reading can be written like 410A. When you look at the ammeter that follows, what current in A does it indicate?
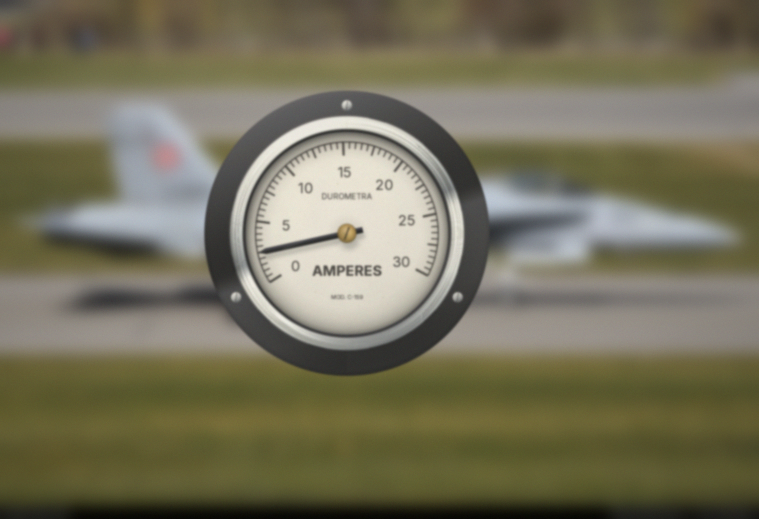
2.5A
